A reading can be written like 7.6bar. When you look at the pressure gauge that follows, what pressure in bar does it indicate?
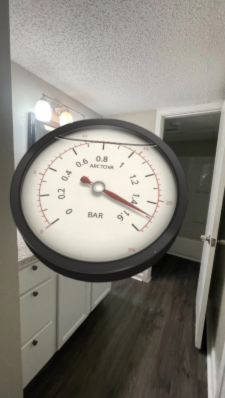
1.5bar
